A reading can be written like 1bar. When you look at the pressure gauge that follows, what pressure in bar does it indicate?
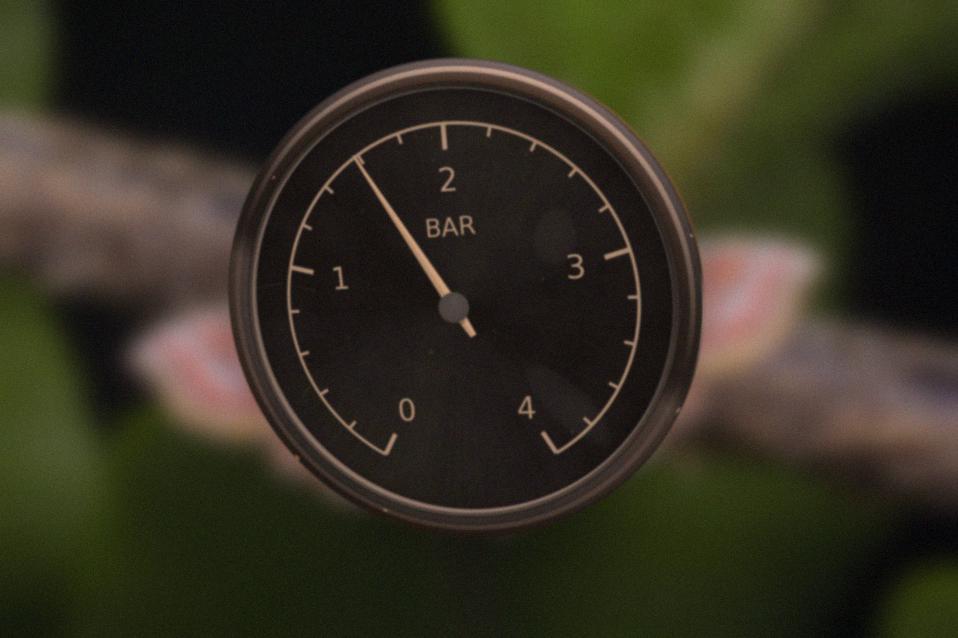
1.6bar
